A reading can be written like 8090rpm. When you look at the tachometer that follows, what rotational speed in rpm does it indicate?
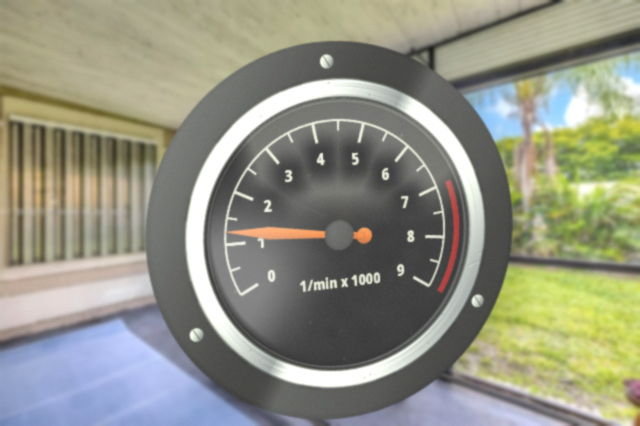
1250rpm
